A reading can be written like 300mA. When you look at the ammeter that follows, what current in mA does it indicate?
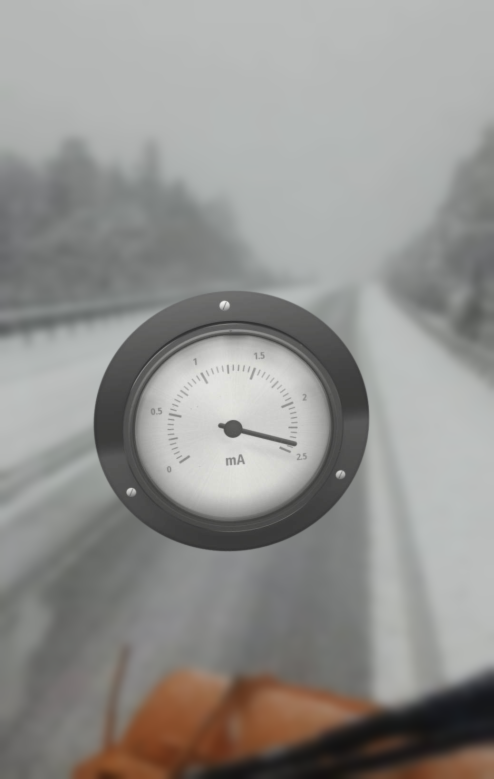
2.4mA
